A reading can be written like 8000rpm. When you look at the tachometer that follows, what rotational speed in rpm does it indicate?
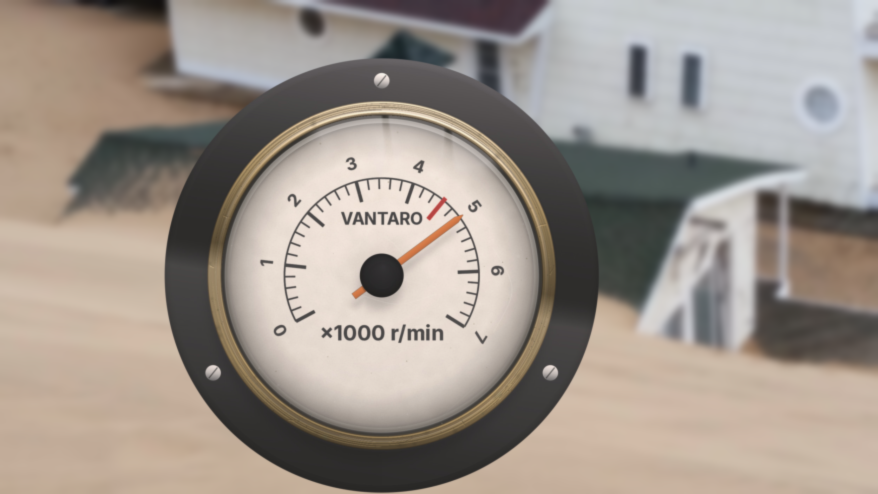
5000rpm
